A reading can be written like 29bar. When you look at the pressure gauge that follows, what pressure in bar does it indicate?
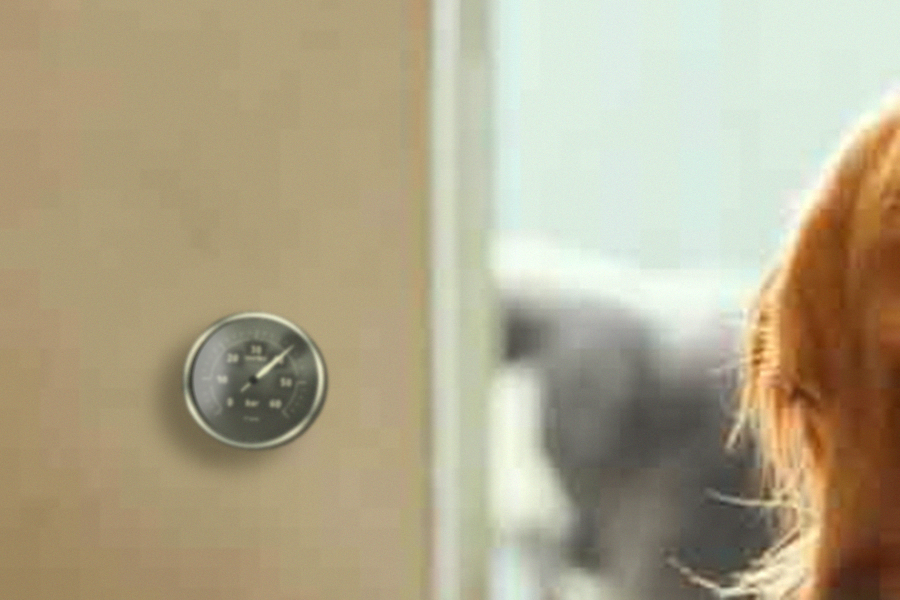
40bar
